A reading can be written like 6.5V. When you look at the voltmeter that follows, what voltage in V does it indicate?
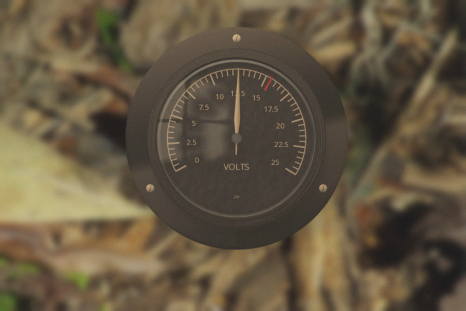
12.5V
